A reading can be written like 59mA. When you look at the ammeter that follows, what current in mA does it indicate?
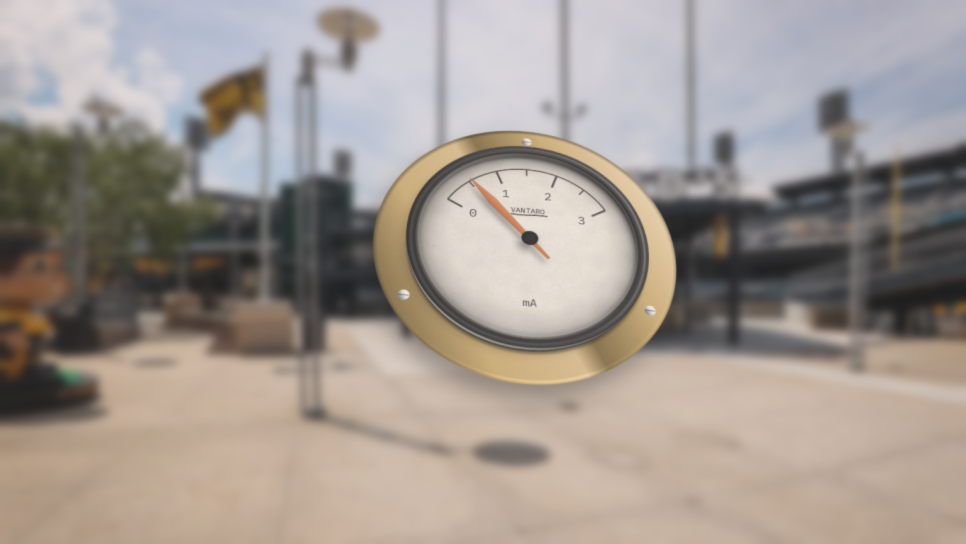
0.5mA
